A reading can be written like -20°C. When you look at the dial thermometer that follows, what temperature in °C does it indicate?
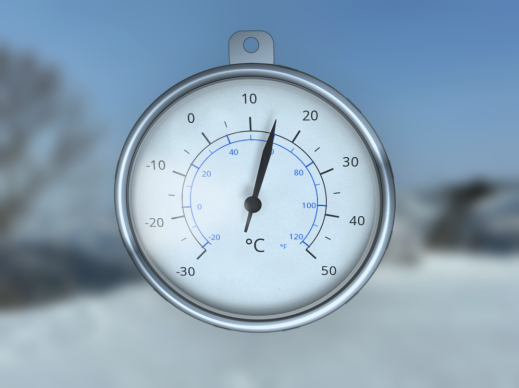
15°C
